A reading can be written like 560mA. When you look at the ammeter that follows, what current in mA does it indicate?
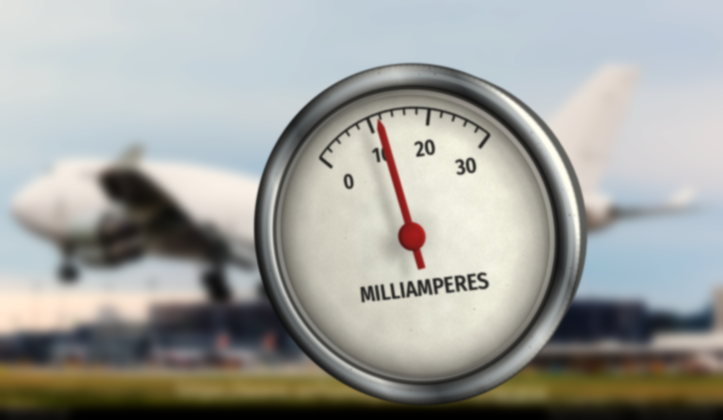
12mA
